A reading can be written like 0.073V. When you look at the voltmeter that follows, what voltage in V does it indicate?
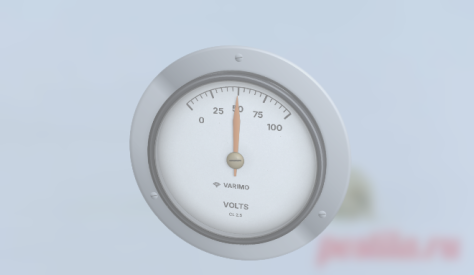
50V
